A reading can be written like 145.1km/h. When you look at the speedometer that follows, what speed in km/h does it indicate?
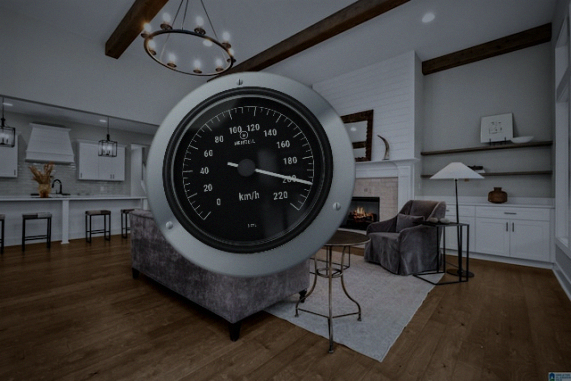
200km/h
